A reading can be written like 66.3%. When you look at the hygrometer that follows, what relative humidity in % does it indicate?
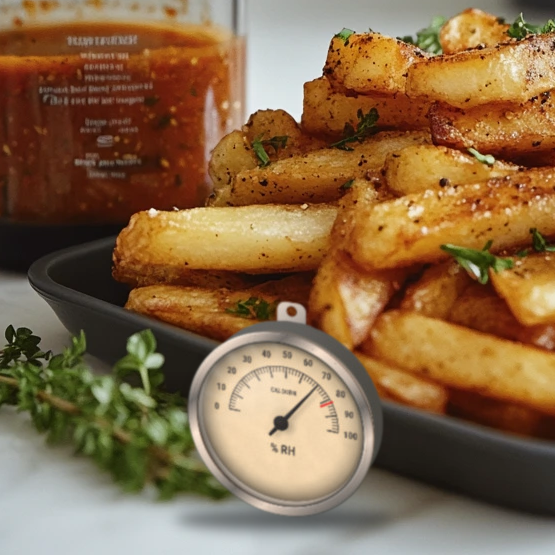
70%
